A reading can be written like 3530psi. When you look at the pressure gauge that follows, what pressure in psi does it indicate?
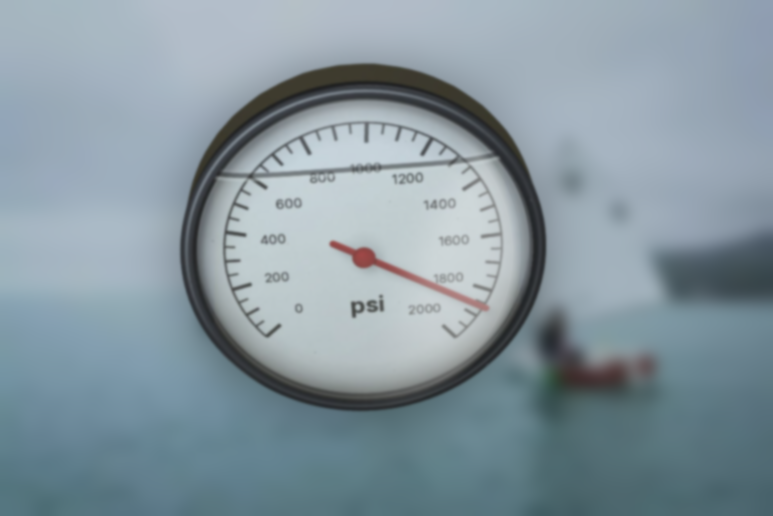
1850psi
